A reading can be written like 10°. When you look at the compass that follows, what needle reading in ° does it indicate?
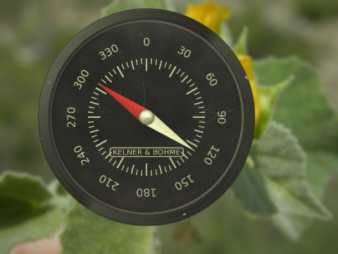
305°
